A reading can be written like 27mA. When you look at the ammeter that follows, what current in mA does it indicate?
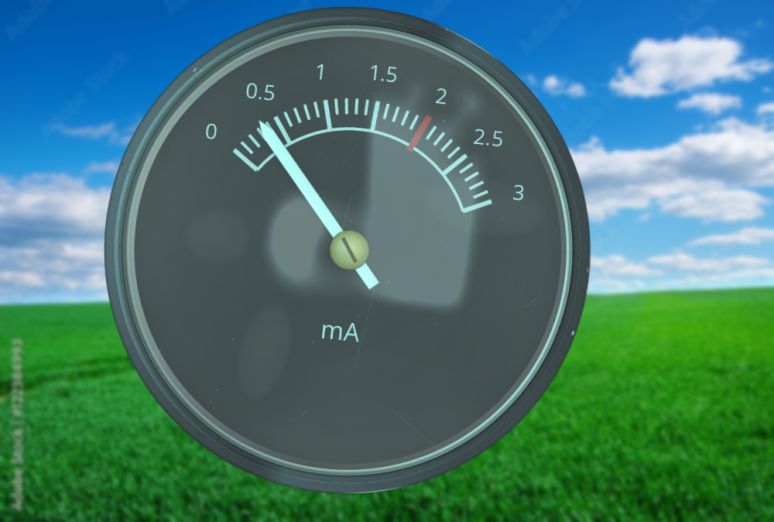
0.35mA
